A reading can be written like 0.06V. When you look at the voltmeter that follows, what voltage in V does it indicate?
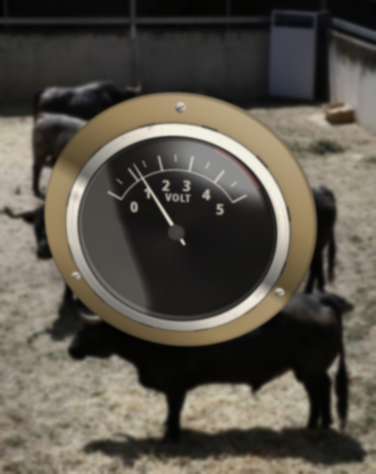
1.25V
